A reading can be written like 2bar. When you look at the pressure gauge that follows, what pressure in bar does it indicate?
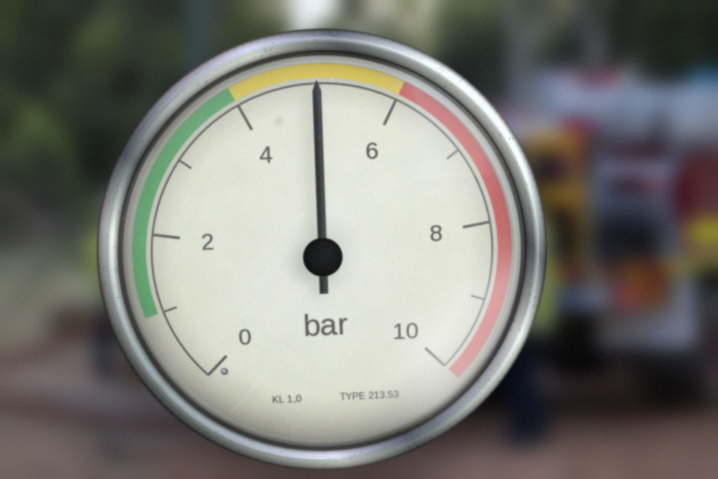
5bar
